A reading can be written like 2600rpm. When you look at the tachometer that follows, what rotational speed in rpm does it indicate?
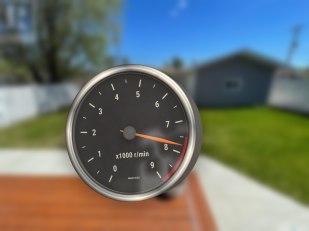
7750rpm
